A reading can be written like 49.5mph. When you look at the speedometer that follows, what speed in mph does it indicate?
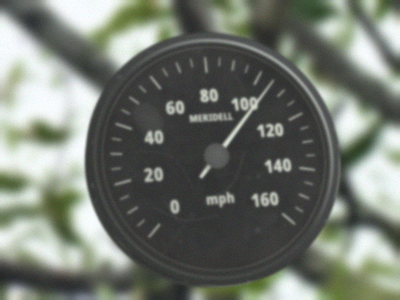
105mph
